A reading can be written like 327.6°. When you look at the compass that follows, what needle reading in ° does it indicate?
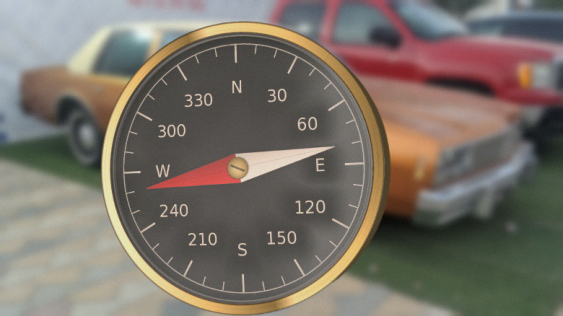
260°
